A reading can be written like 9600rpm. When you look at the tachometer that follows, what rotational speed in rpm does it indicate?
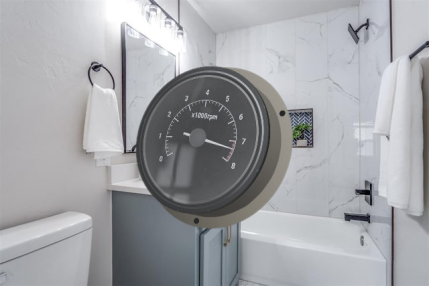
7400rpm
